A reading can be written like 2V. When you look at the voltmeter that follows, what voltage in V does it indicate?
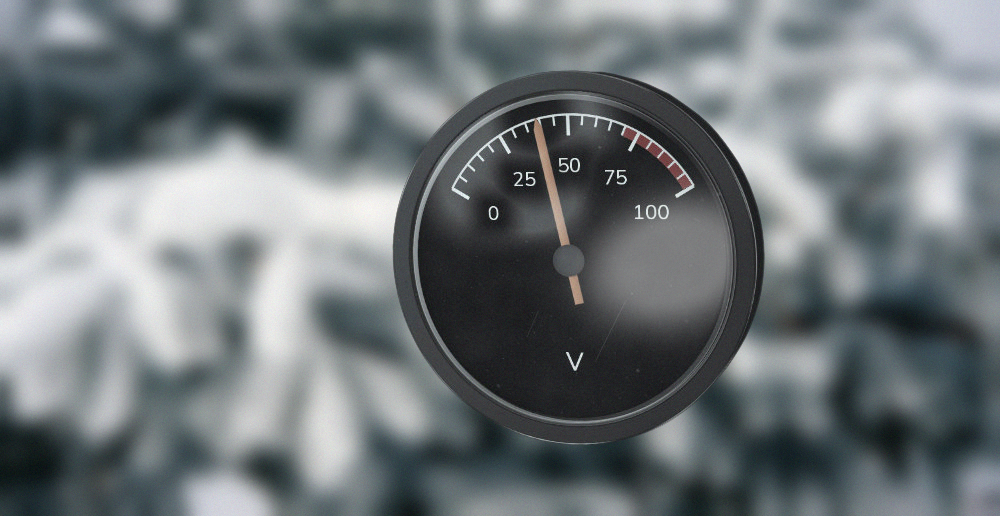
40V
